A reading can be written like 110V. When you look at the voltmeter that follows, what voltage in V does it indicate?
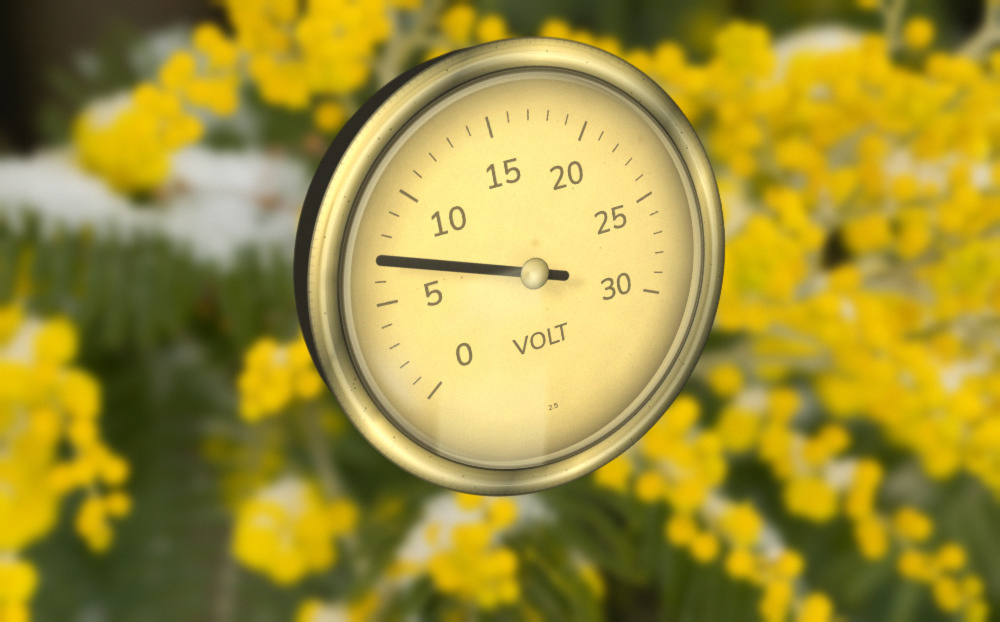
7V
